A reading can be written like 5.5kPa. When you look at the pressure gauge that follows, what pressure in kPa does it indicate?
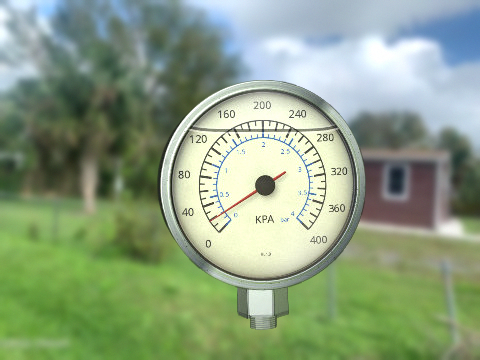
20kPa
